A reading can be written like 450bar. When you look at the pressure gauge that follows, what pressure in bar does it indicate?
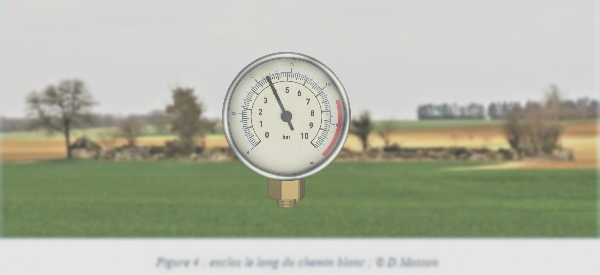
4bar
